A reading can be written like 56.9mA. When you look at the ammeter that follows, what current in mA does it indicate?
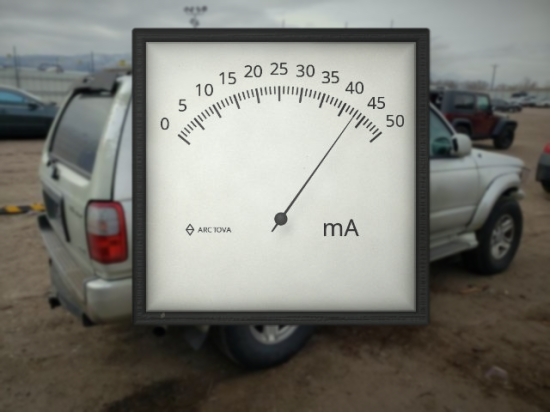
43mA
